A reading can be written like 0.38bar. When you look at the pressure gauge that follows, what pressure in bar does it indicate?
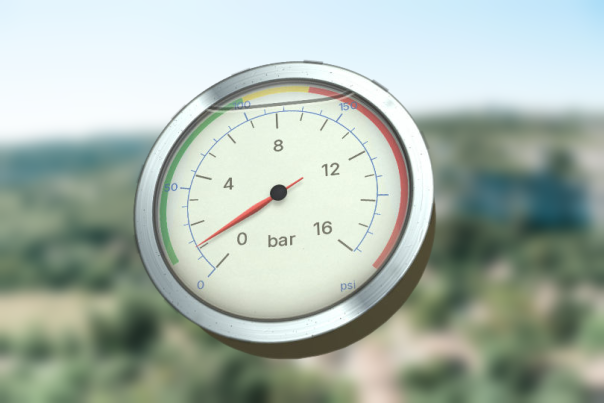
1bar
